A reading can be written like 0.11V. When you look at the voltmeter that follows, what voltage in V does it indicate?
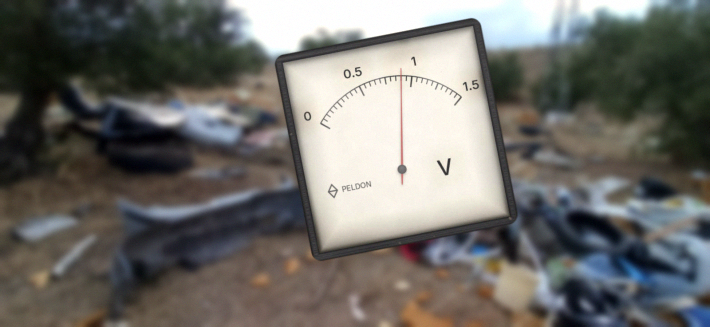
0.9V
